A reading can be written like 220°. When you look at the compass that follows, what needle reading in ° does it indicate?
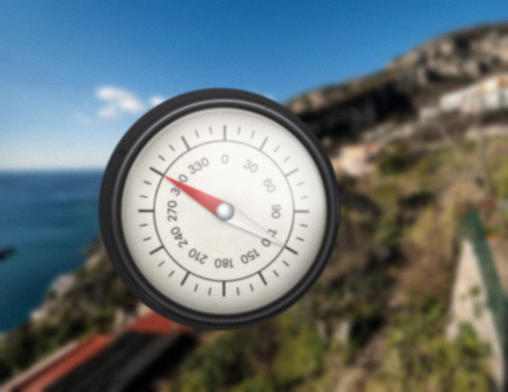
300°
